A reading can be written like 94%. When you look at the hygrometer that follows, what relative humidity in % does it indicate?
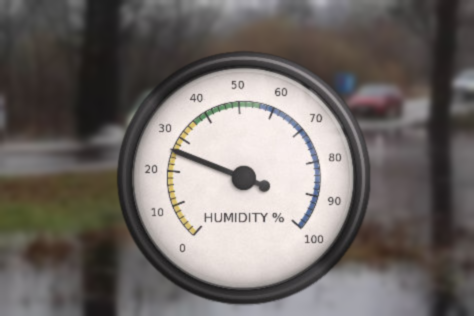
26%
